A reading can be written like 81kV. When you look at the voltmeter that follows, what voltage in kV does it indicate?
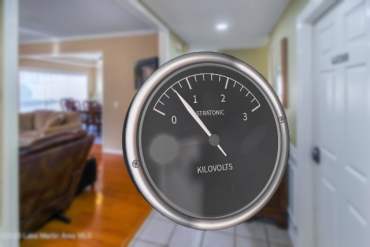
0.6kV
